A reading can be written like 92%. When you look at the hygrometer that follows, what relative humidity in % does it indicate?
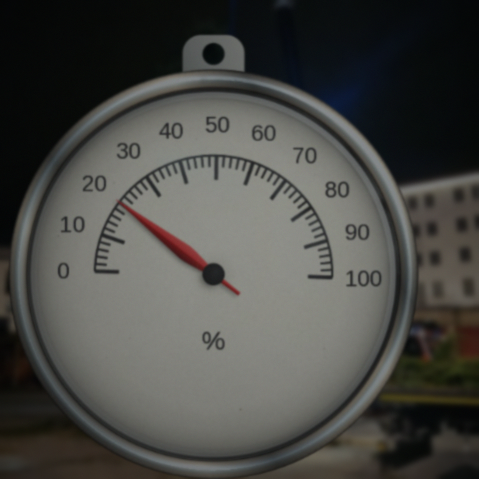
20%
